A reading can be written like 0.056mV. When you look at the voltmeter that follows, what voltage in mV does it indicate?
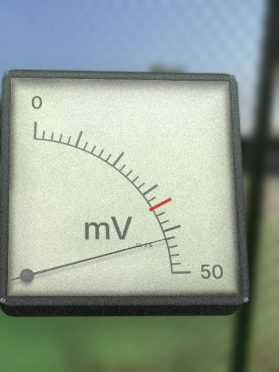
42mV
